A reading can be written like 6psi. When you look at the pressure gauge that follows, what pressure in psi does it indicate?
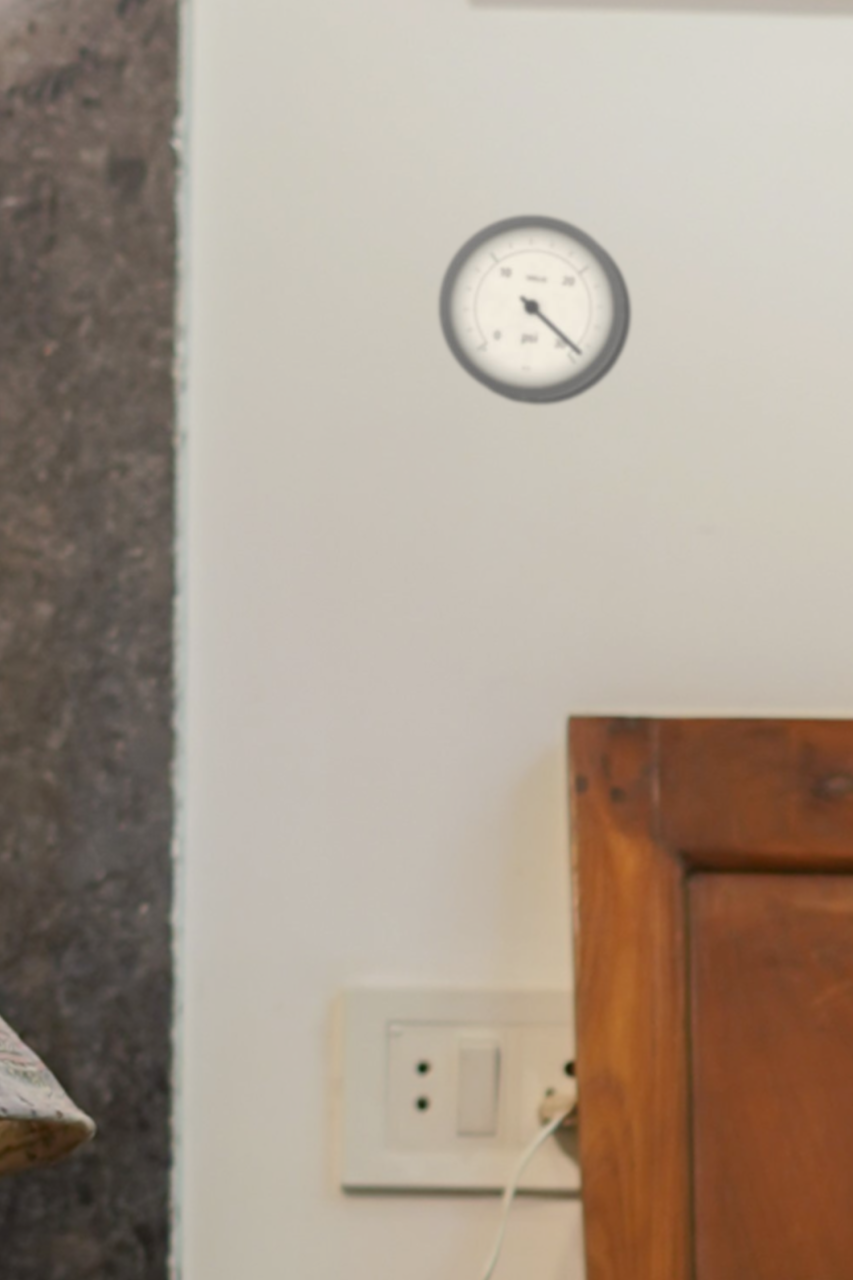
29psi
